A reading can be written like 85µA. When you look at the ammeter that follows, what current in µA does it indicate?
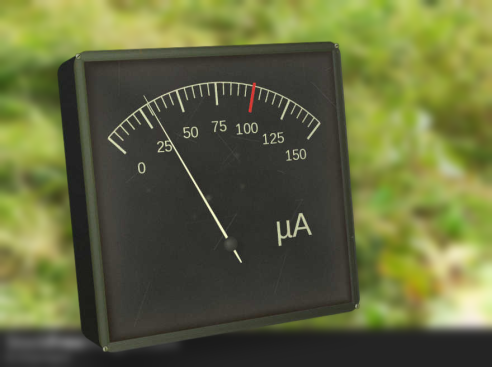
30µA
